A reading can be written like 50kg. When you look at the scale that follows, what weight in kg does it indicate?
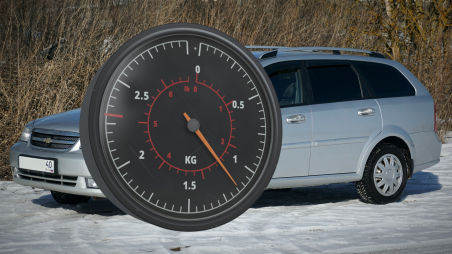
1.15kg
